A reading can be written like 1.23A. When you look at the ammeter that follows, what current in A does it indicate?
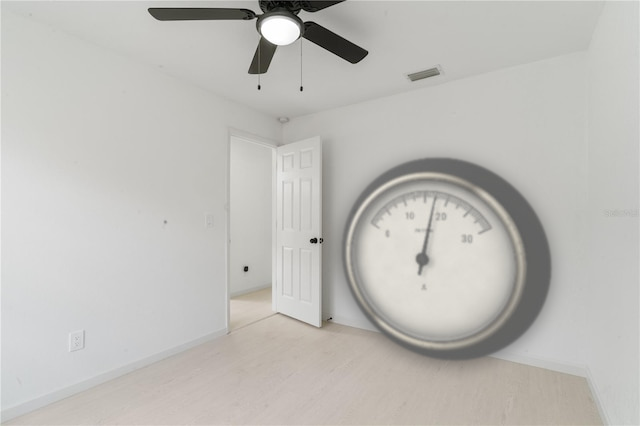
17.5A
